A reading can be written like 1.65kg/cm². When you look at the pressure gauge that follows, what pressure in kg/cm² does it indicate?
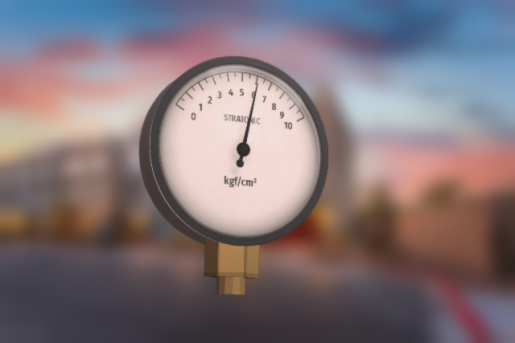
6kg/cm²
